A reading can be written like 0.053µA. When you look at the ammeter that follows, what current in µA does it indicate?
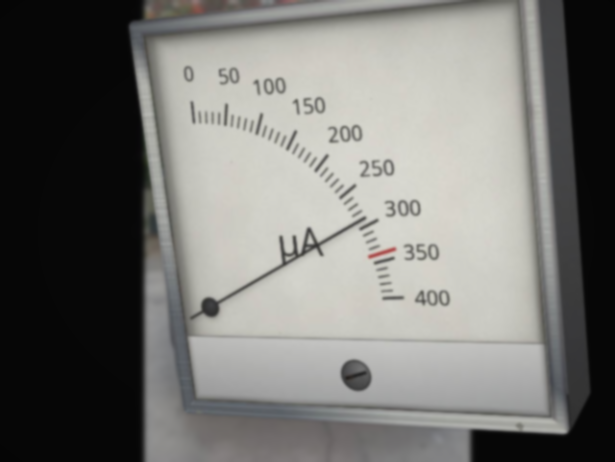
290µA
